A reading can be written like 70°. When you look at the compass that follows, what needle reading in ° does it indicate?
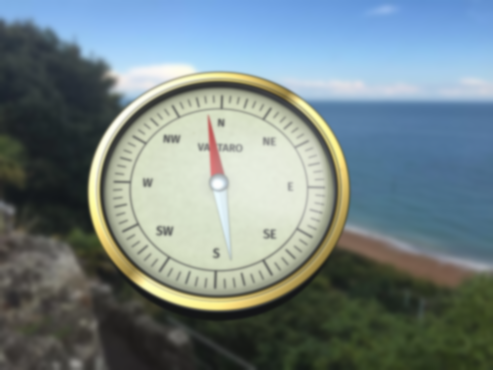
350°
